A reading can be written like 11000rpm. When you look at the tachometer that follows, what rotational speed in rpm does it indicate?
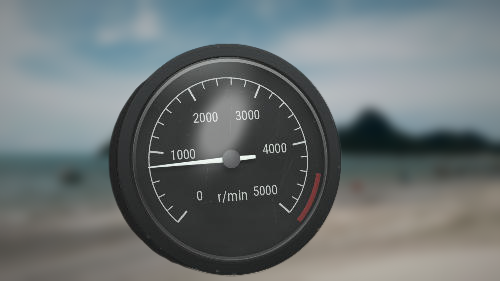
800rpm
